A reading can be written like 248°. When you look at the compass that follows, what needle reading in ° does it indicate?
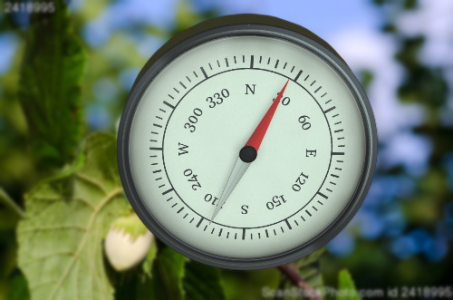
25°
